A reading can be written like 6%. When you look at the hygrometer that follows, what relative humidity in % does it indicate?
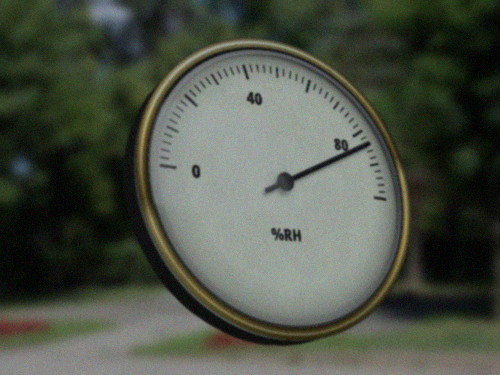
84%
